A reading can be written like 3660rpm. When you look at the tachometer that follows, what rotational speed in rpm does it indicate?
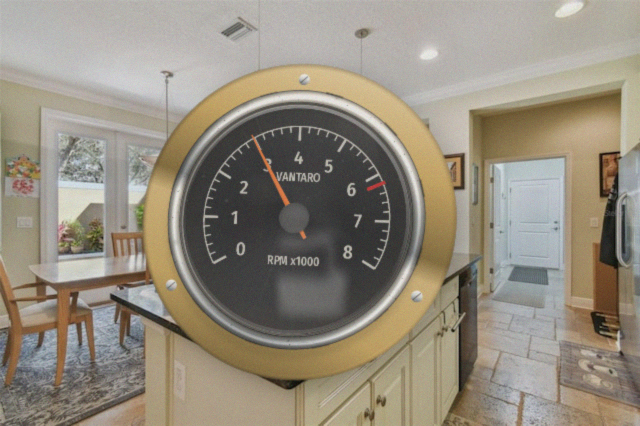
3000rpm
